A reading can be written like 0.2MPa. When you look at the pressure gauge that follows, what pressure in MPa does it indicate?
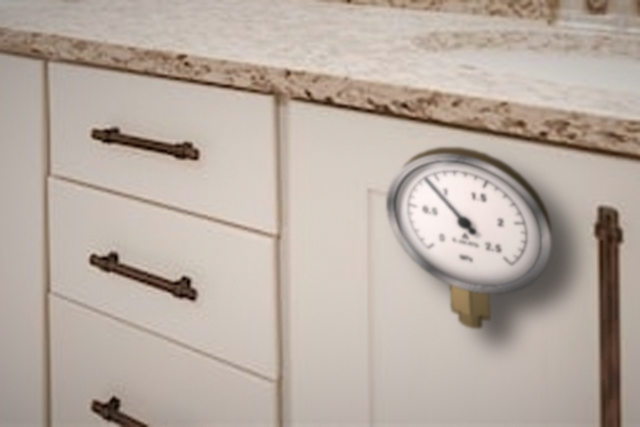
0.9MPa
